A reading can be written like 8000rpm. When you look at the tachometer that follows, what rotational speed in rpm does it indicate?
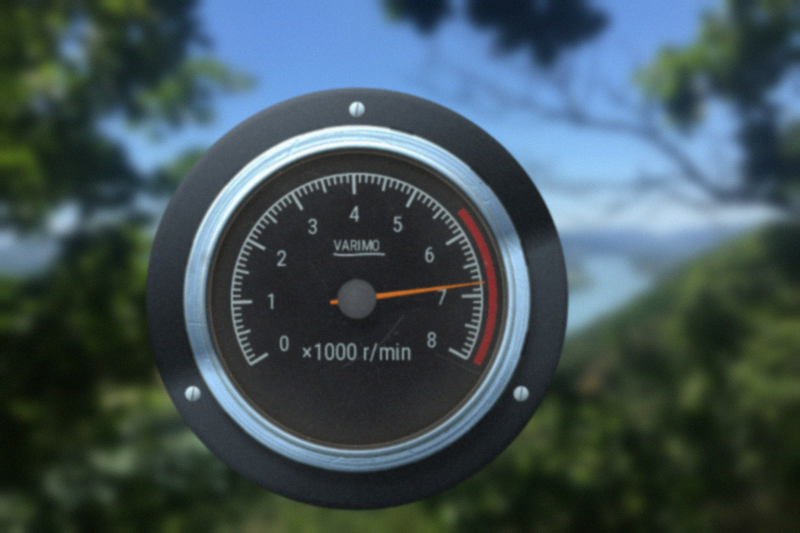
6800rpm
